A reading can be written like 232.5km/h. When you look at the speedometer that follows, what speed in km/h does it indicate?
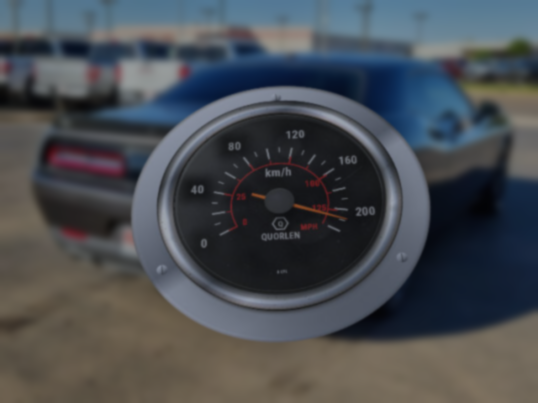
210km/h
